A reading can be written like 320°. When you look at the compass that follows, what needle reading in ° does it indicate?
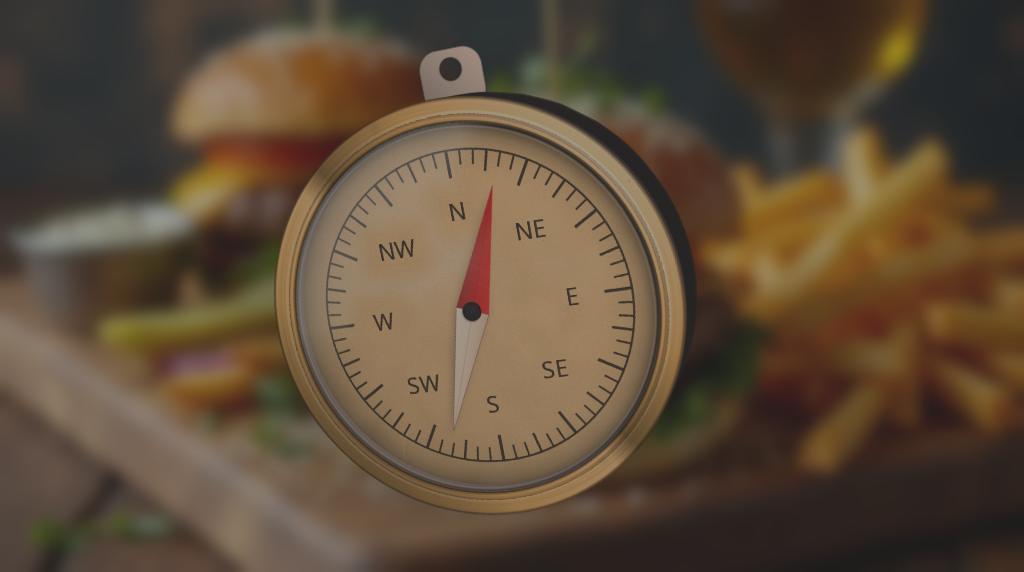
20°
